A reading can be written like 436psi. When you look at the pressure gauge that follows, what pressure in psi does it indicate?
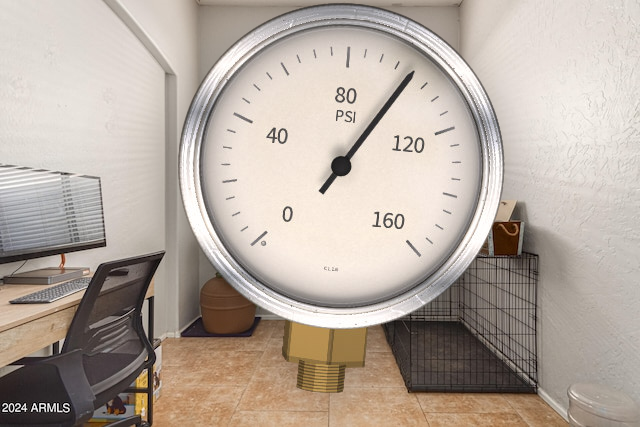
100psi
